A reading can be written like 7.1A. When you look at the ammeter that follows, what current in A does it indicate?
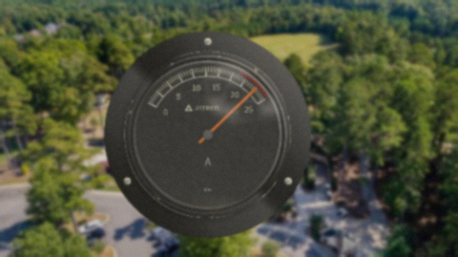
22.5A
